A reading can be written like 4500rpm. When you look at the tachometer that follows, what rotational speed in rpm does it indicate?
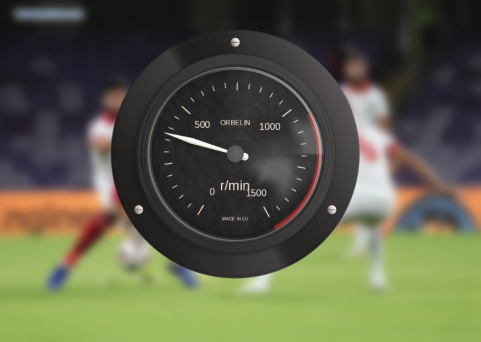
375rpm
